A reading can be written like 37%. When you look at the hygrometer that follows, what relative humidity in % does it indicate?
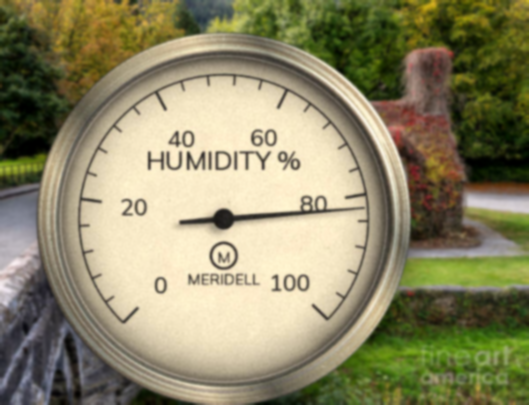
82%
